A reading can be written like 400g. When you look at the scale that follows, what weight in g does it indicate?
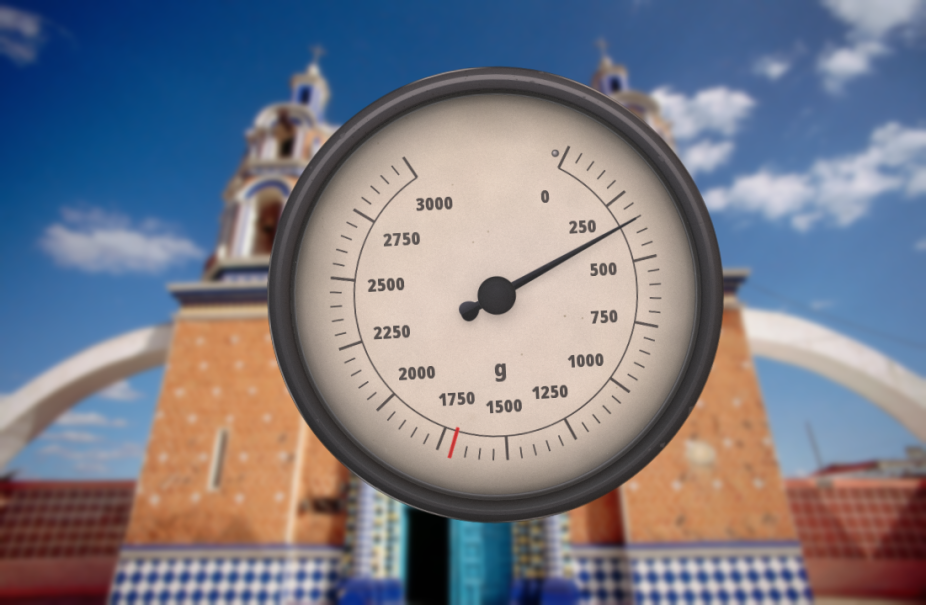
350g
